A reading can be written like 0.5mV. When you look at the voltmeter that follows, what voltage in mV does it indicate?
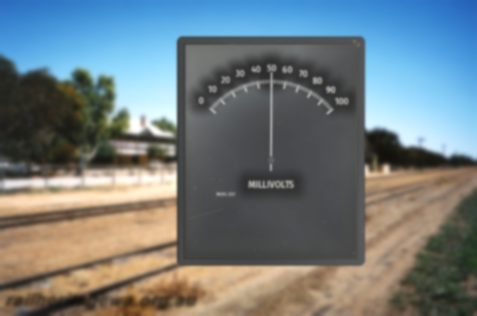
50mV
